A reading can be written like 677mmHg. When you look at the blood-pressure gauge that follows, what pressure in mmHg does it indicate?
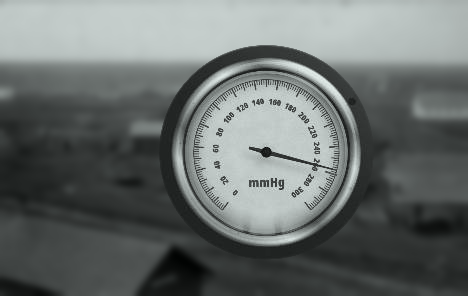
260mmHg
